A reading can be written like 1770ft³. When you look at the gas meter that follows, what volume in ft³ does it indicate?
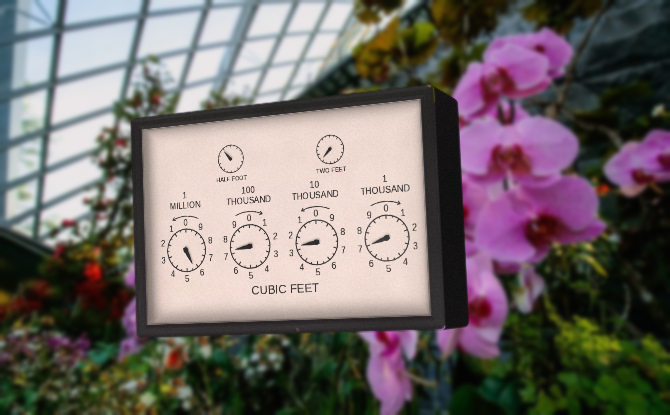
572700ft³
